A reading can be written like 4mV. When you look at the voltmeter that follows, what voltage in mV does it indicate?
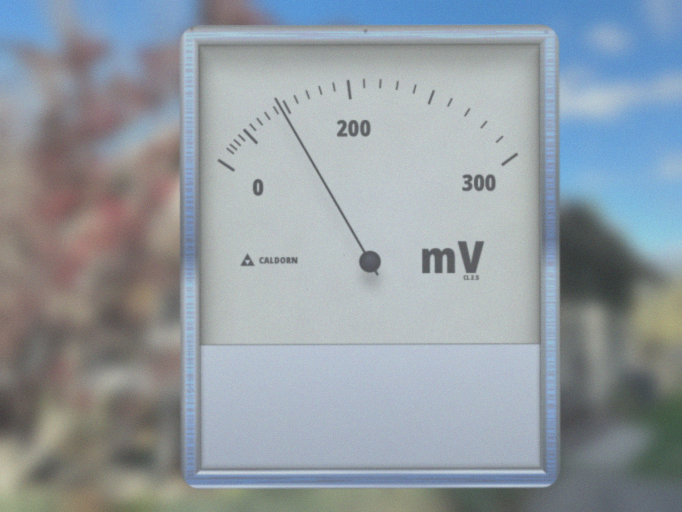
145mV
